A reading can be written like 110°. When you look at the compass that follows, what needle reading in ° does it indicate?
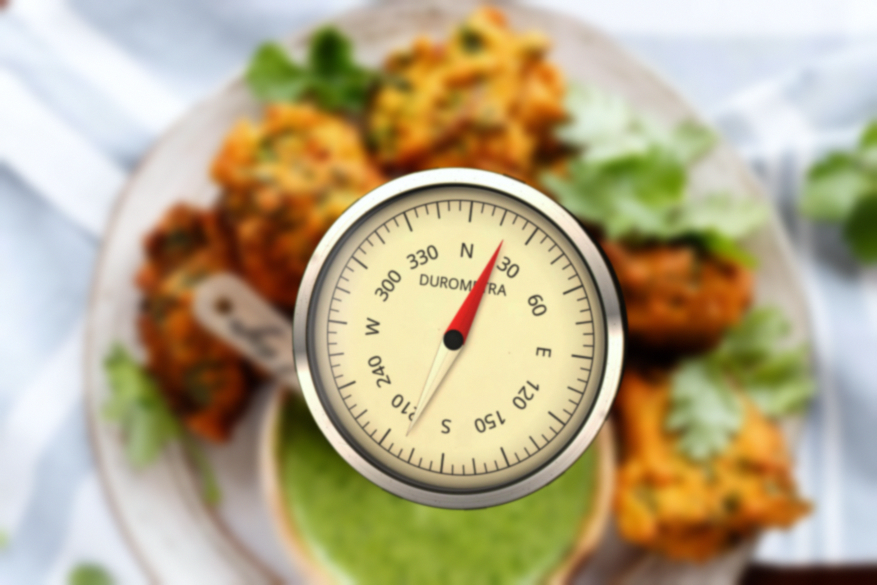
20°
